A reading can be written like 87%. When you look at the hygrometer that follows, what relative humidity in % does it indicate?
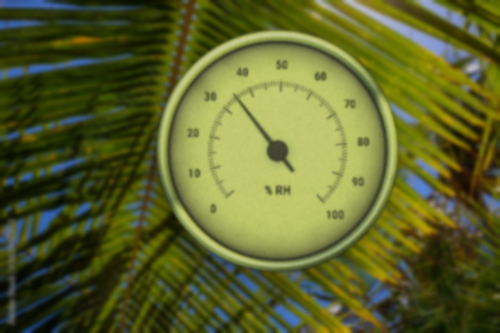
35%
